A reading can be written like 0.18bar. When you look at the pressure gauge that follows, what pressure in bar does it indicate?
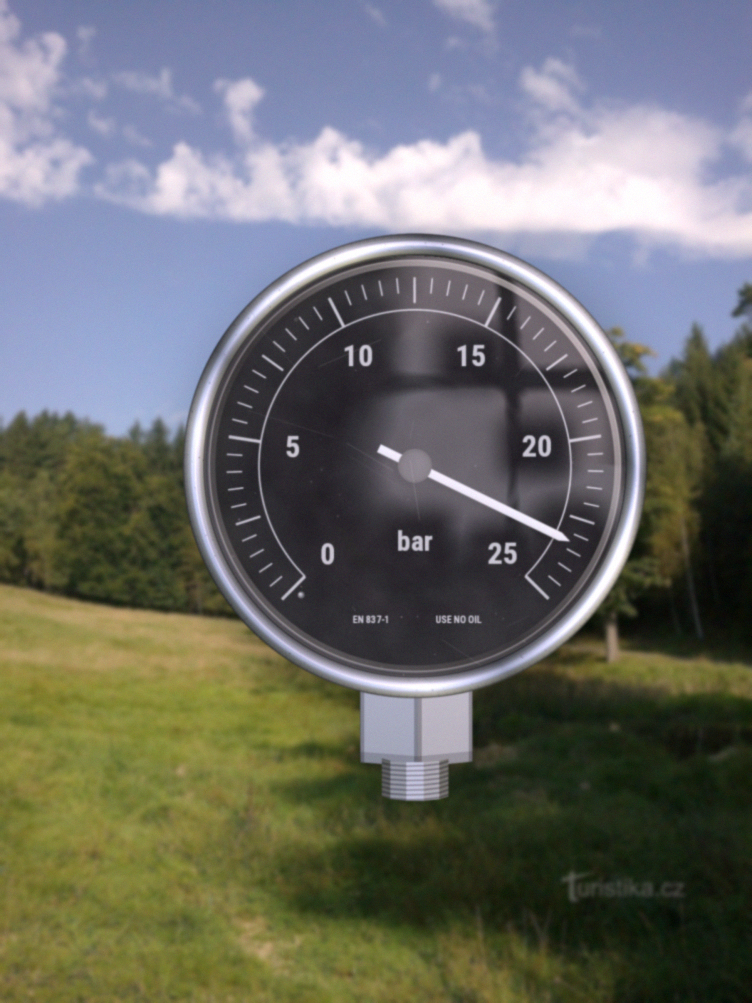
23.25bar
